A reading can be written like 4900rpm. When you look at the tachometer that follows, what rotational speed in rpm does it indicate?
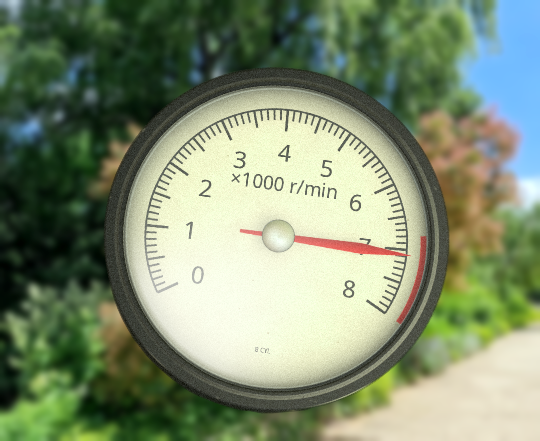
7100rpm
